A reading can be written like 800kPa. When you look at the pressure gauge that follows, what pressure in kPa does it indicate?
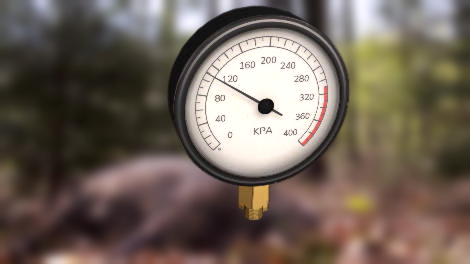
110kPa
